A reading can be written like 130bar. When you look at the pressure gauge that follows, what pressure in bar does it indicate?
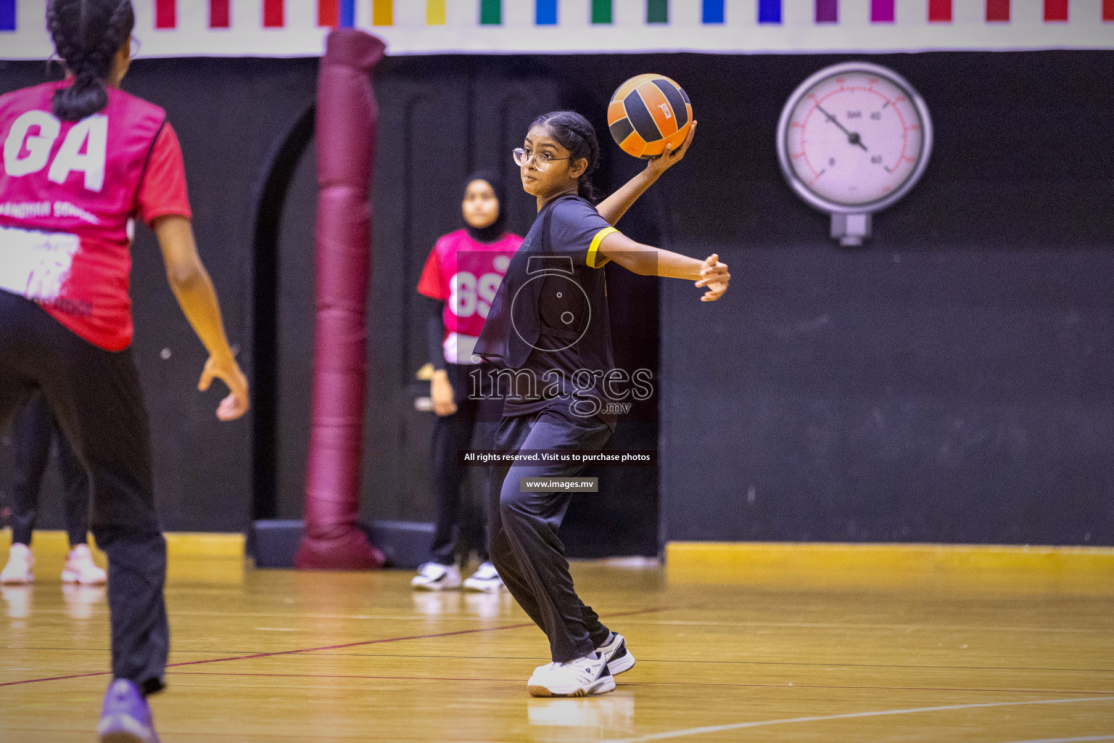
20bar
